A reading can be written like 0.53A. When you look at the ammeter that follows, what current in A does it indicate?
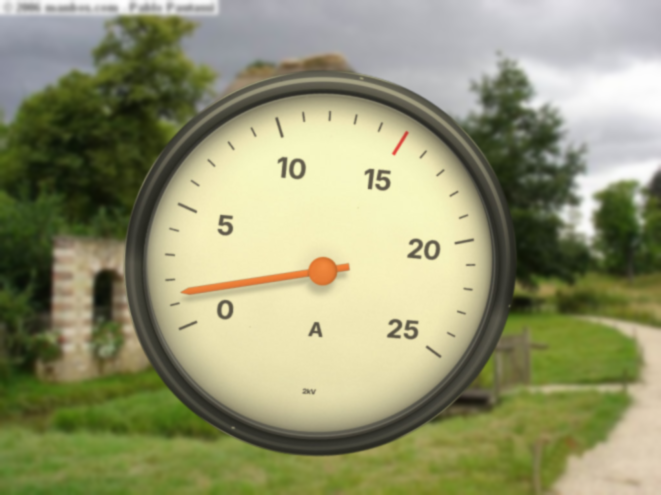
1.5A
